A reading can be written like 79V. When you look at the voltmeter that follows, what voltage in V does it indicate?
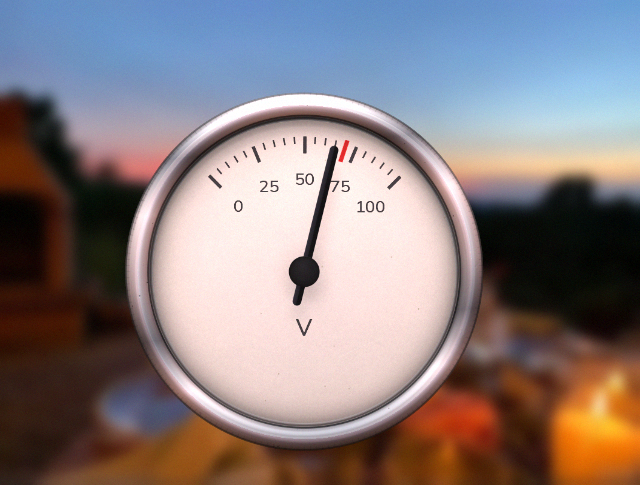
65V
